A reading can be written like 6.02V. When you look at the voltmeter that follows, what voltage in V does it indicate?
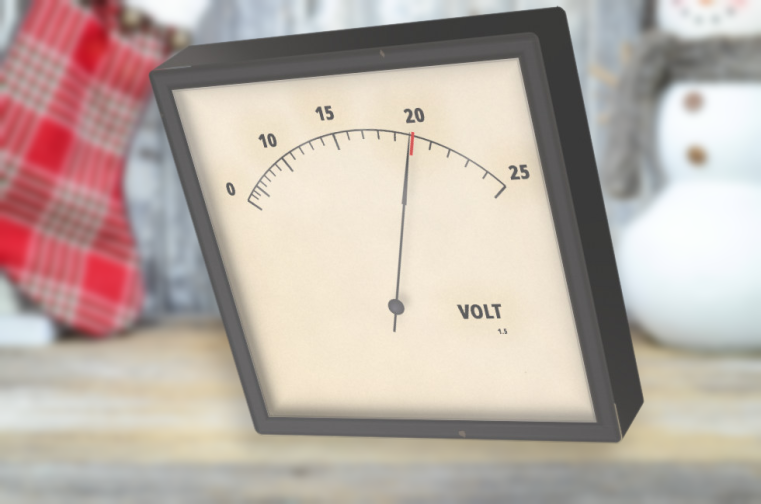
20V
